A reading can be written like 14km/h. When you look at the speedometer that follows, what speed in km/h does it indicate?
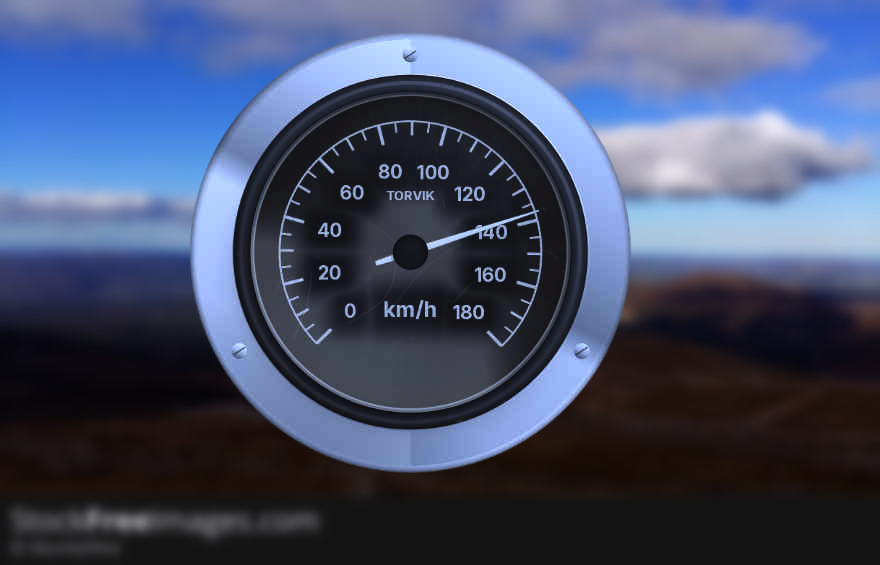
137.5km/h
